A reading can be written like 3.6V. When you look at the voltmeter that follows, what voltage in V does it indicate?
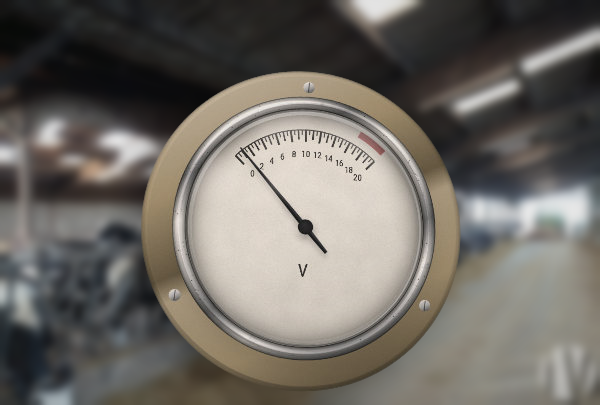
1V
